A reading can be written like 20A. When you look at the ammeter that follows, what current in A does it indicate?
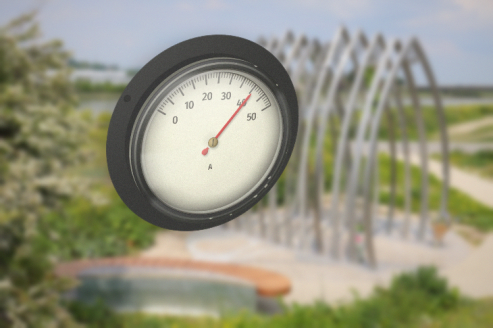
40A
